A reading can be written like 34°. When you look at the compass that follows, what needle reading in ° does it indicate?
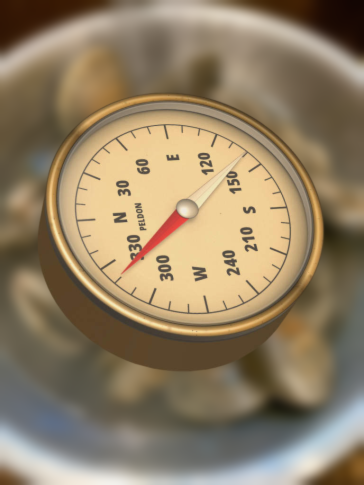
320°
